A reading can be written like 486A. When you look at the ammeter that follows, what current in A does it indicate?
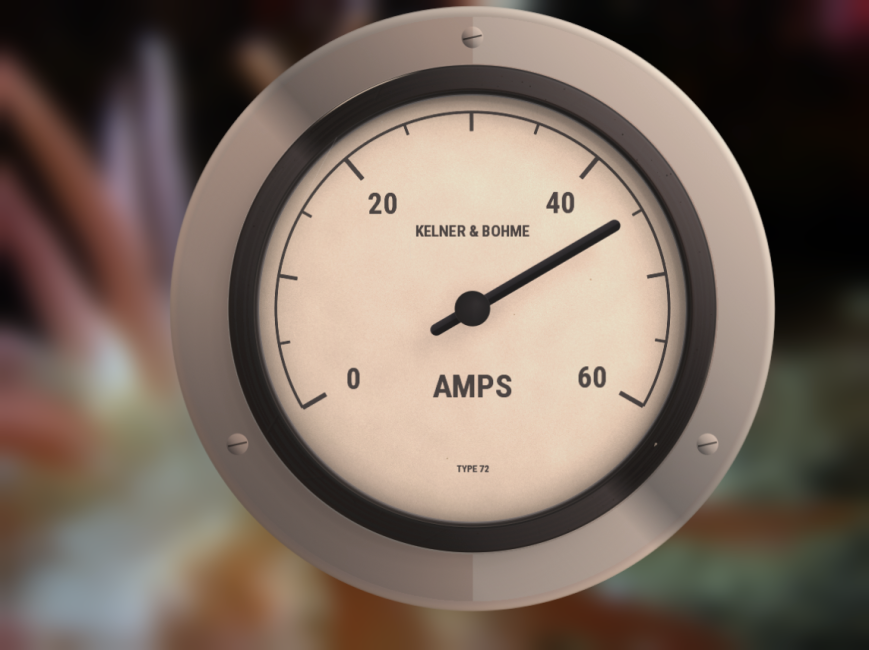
45A
